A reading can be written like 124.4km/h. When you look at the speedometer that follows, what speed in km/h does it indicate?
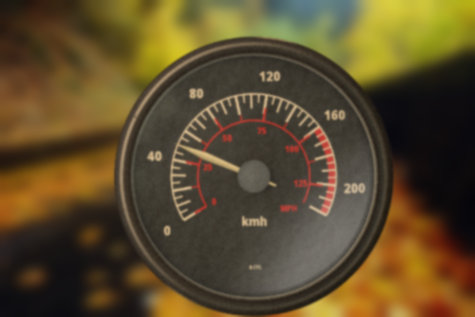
50km/h
